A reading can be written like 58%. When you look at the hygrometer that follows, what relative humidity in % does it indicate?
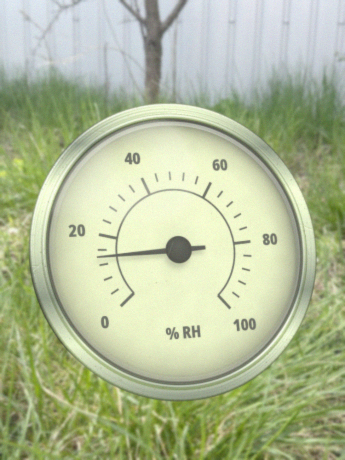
14%
